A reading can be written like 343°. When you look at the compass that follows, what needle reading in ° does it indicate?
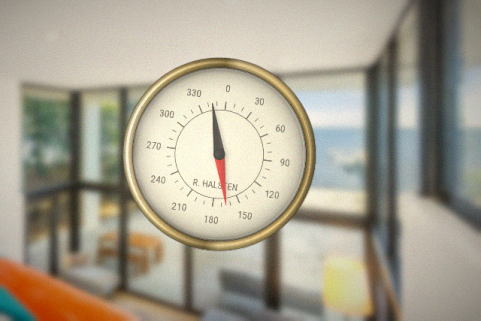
165°
